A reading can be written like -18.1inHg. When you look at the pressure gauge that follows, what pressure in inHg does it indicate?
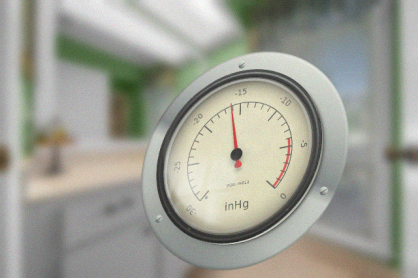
-16inHg
